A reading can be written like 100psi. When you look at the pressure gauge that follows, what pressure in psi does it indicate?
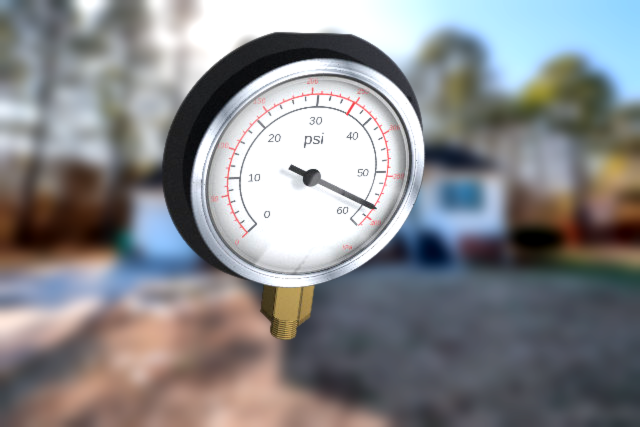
56psi
